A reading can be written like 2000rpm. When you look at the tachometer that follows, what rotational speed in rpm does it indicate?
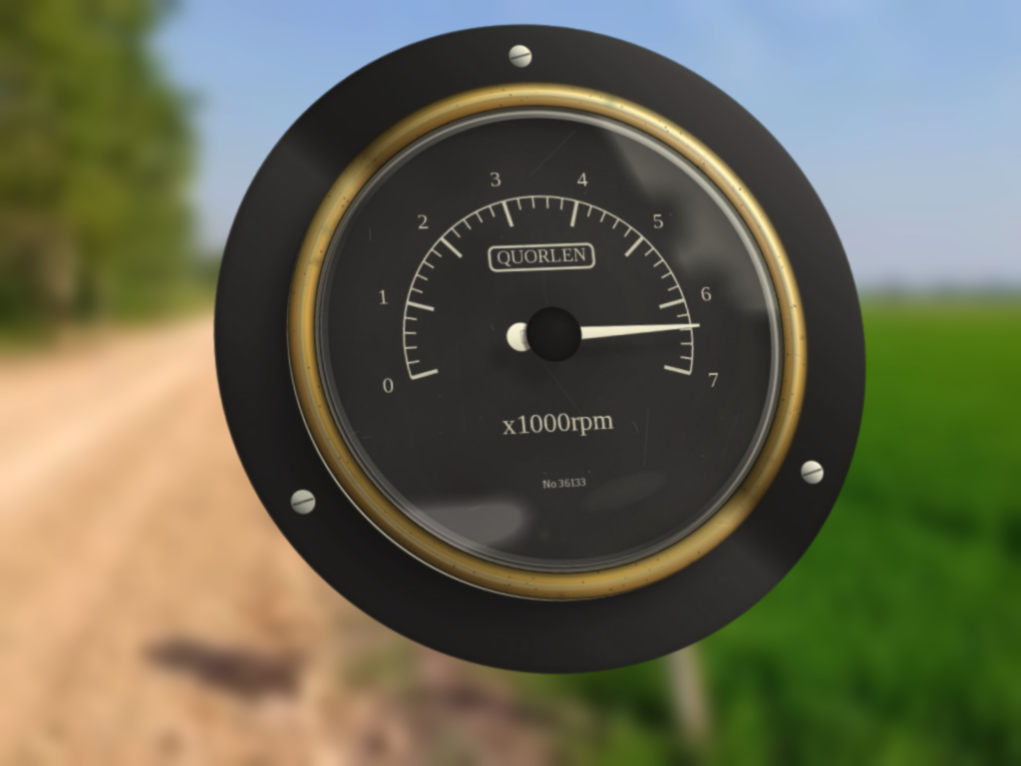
6400rpm
